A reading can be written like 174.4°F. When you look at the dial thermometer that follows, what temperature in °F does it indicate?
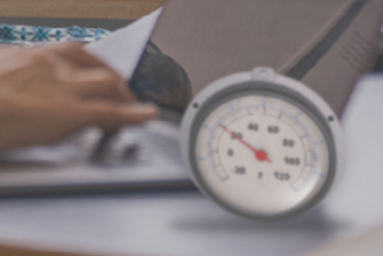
20°F
